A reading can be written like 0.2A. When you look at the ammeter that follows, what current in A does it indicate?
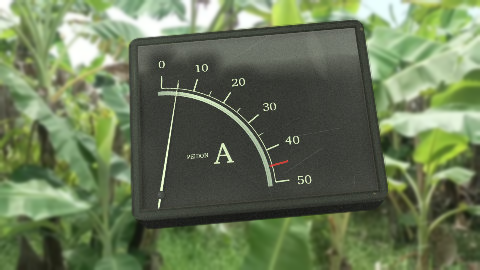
5A
